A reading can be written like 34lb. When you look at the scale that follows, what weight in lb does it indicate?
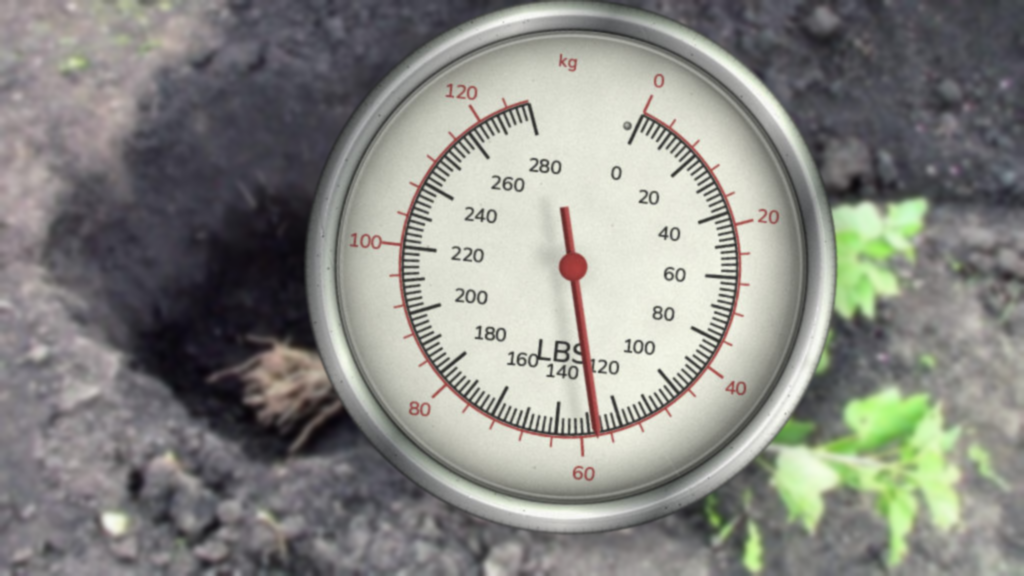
128lb
